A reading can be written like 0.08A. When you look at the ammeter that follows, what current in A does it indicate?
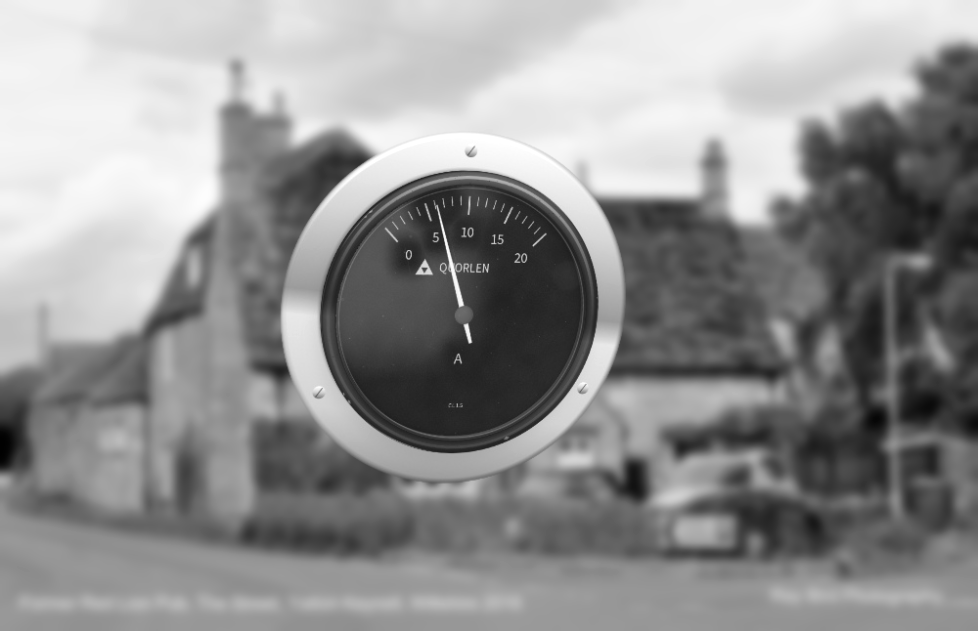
6A
